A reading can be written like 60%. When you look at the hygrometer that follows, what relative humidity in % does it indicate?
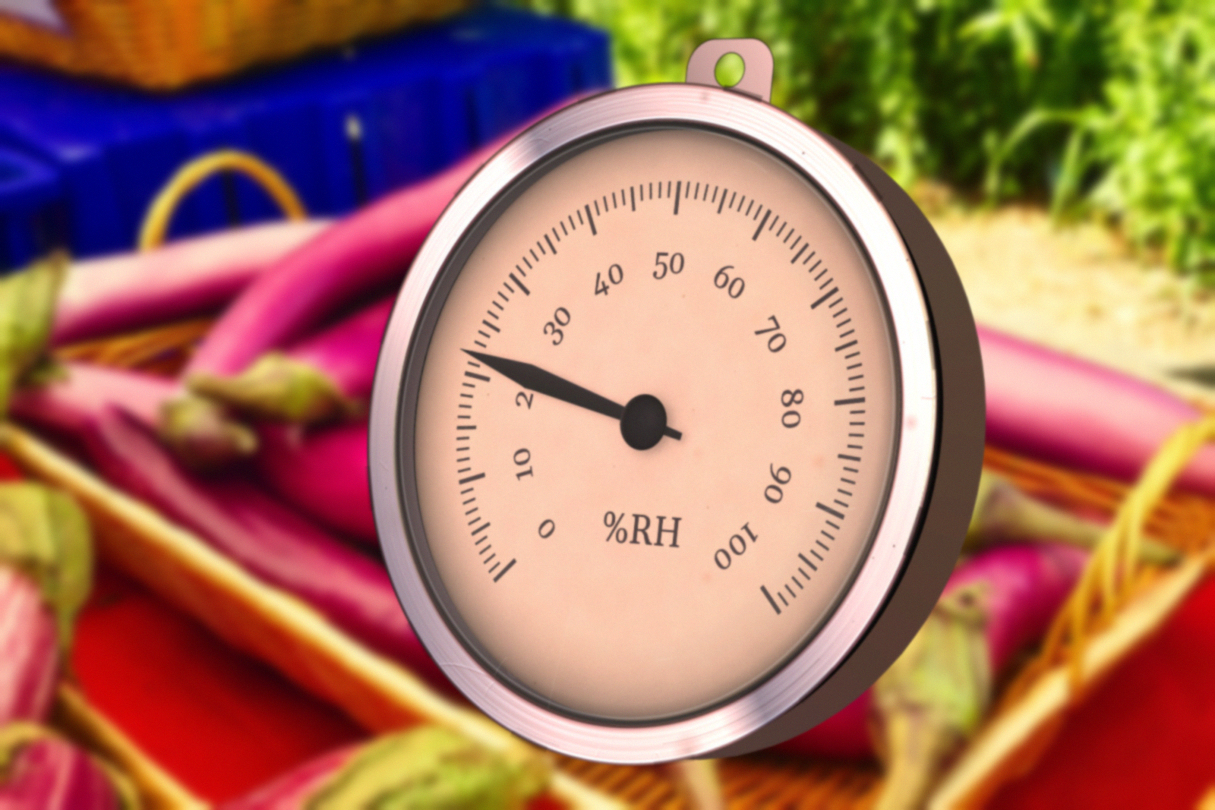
22%
